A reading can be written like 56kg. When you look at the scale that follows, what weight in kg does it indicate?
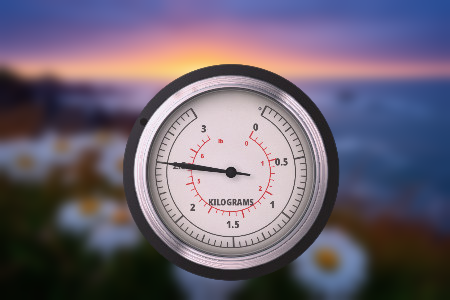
2.5kg
